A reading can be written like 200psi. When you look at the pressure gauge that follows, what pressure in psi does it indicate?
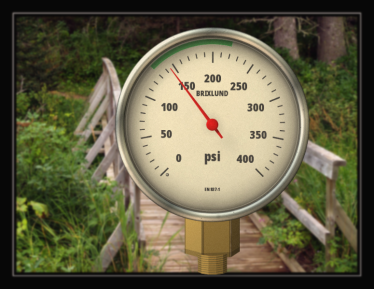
145psi
